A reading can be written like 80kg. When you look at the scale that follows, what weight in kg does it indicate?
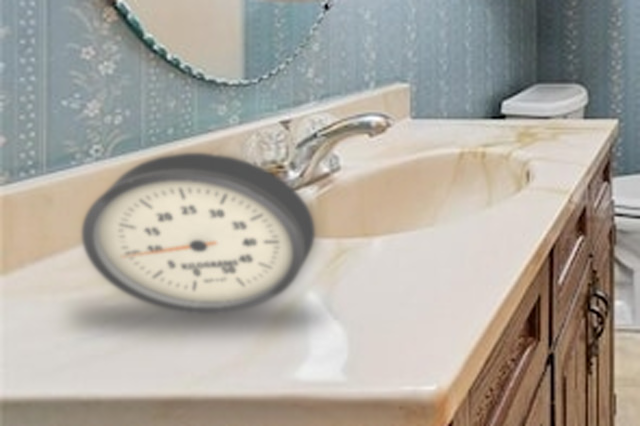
10kg
